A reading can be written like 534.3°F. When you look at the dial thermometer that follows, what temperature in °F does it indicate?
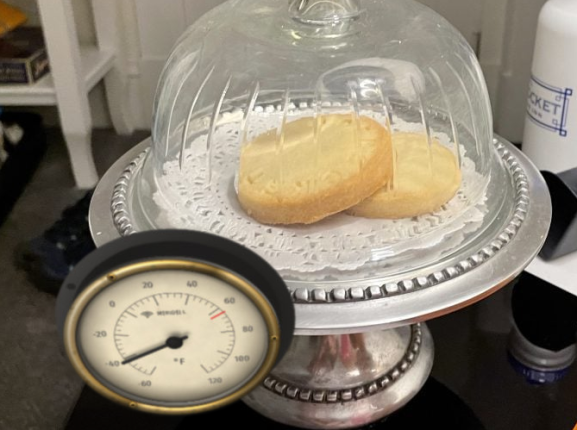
-40°F
